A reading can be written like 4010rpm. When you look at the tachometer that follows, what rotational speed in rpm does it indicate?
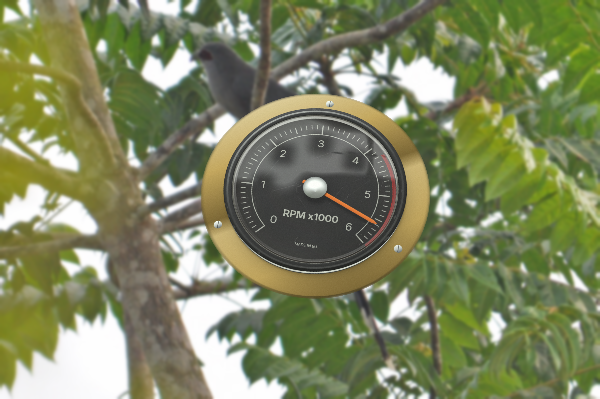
5600rpm
